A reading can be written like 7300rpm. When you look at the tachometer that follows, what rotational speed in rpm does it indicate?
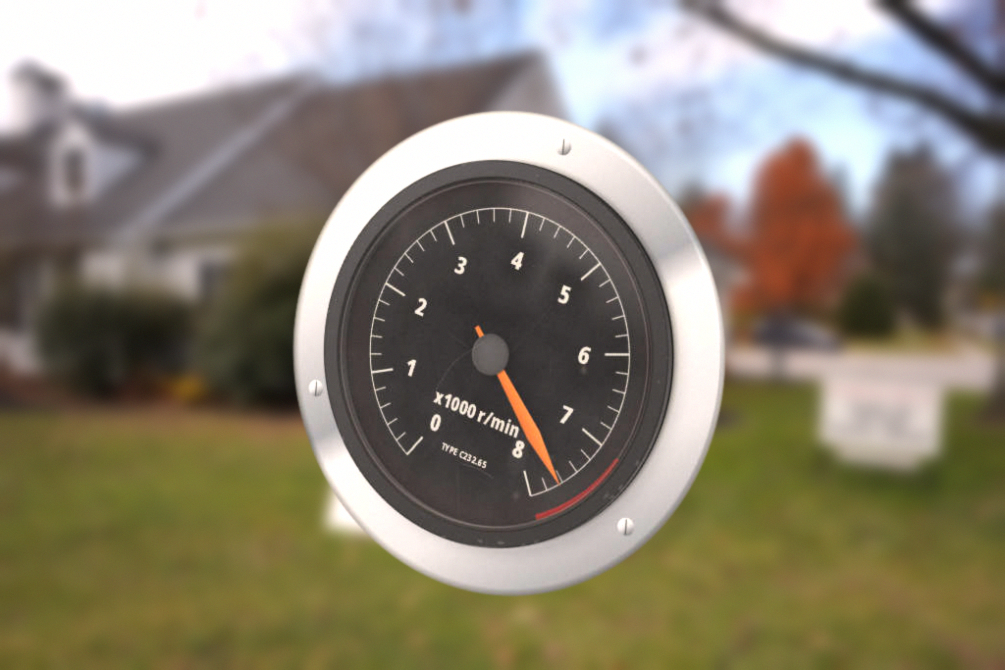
7600rpm
